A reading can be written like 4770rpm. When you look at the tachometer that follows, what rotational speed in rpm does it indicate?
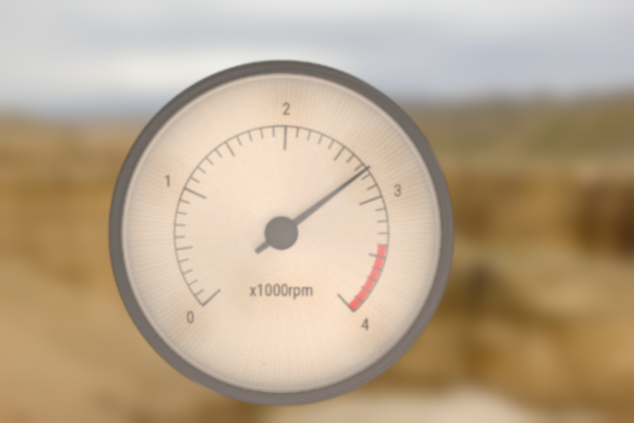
2750rpm
